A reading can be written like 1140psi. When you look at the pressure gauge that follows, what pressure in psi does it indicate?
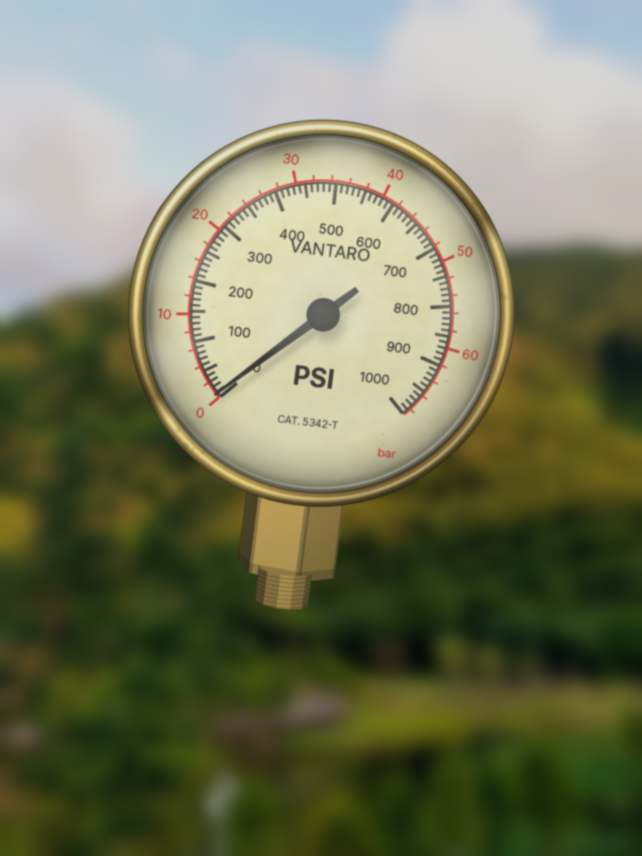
10psi
